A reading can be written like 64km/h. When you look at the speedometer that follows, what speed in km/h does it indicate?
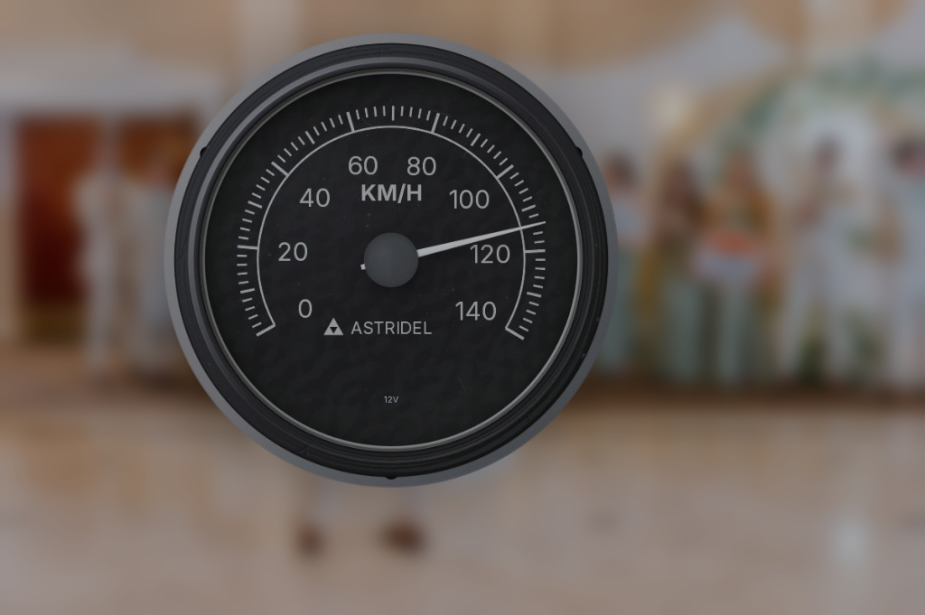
114km/h
